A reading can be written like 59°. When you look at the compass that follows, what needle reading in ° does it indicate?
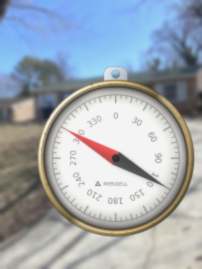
300°
